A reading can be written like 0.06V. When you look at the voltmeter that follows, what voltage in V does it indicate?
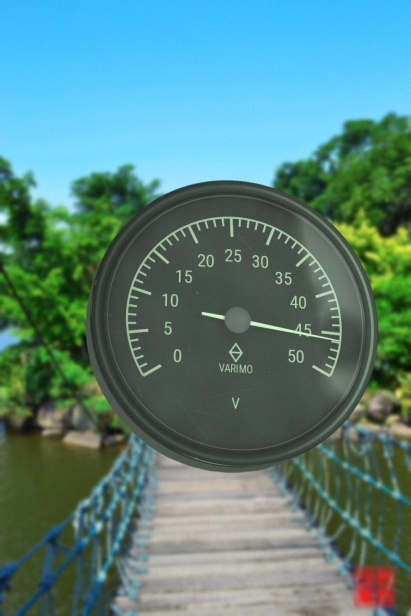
46V
